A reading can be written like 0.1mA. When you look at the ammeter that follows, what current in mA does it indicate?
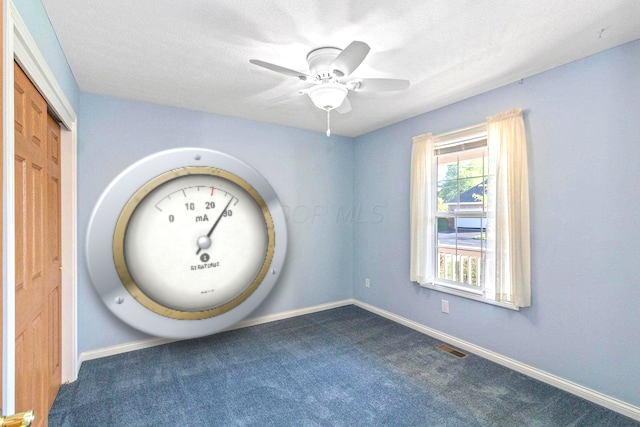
27.5mA
